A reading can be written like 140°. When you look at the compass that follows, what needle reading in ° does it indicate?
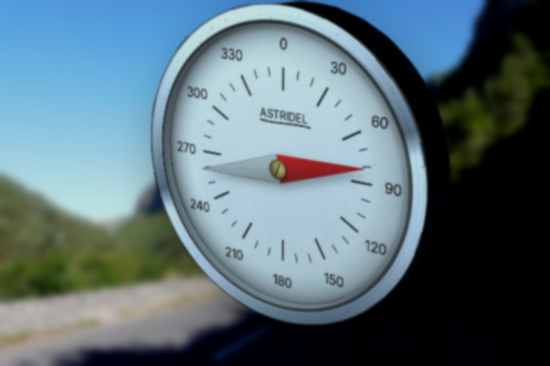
80°
